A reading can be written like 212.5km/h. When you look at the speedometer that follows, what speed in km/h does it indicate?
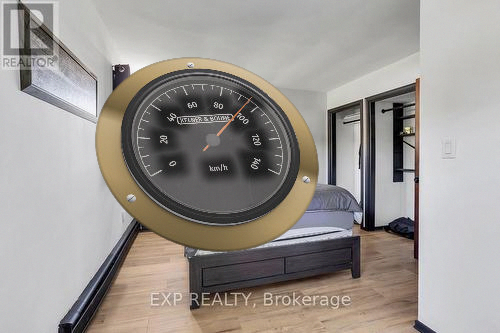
95km/h
